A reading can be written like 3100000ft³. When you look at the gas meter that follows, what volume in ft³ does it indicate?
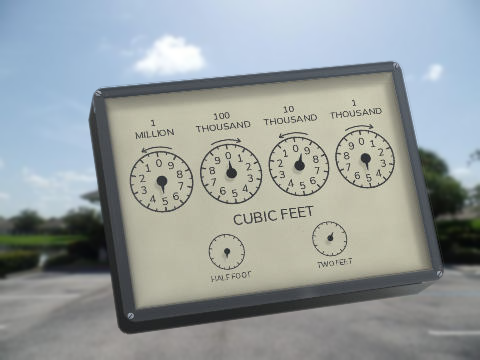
499500ft³
